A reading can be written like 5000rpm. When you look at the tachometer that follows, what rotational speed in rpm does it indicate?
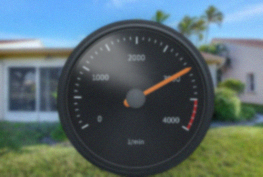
3000rpm
